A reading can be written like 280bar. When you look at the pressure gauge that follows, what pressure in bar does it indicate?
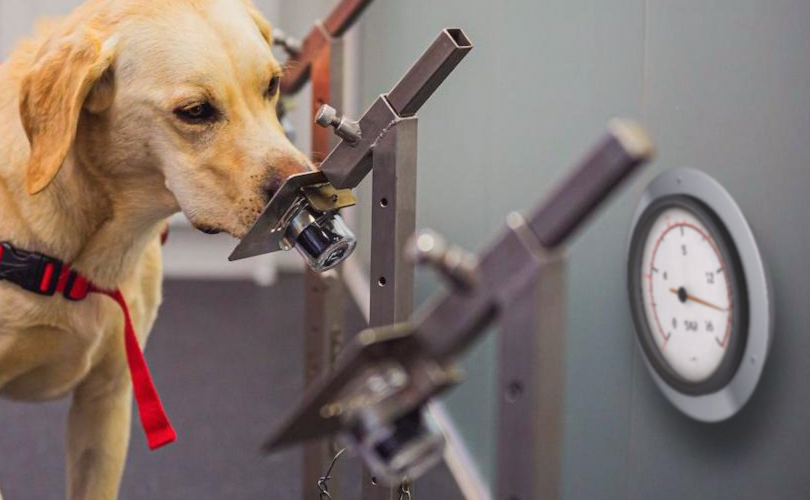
14bar
